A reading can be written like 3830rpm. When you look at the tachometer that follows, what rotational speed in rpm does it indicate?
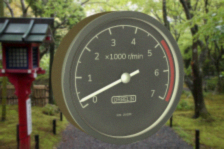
250rpm
